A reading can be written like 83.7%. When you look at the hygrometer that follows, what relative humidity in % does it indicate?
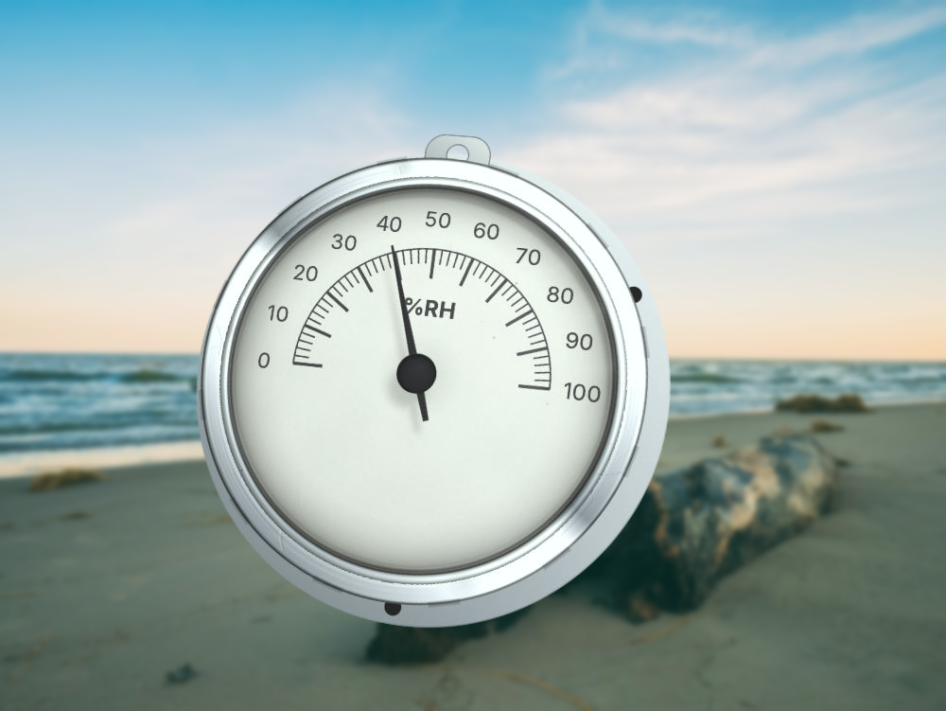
40%
